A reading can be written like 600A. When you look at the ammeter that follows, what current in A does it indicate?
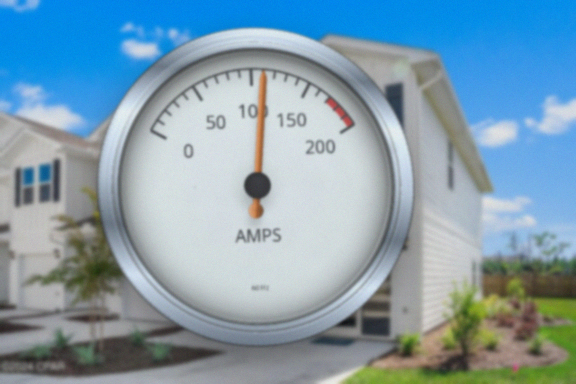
110A
